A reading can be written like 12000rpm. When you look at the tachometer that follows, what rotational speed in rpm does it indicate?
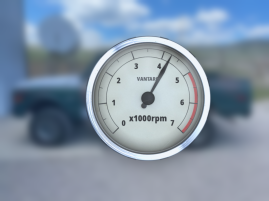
4250rpm
